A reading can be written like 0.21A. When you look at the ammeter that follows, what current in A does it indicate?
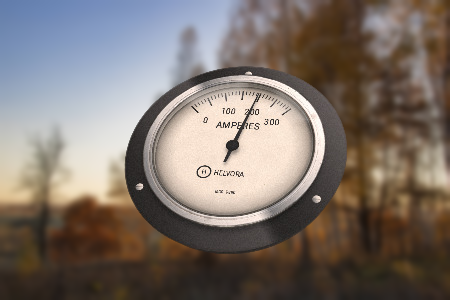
200A
